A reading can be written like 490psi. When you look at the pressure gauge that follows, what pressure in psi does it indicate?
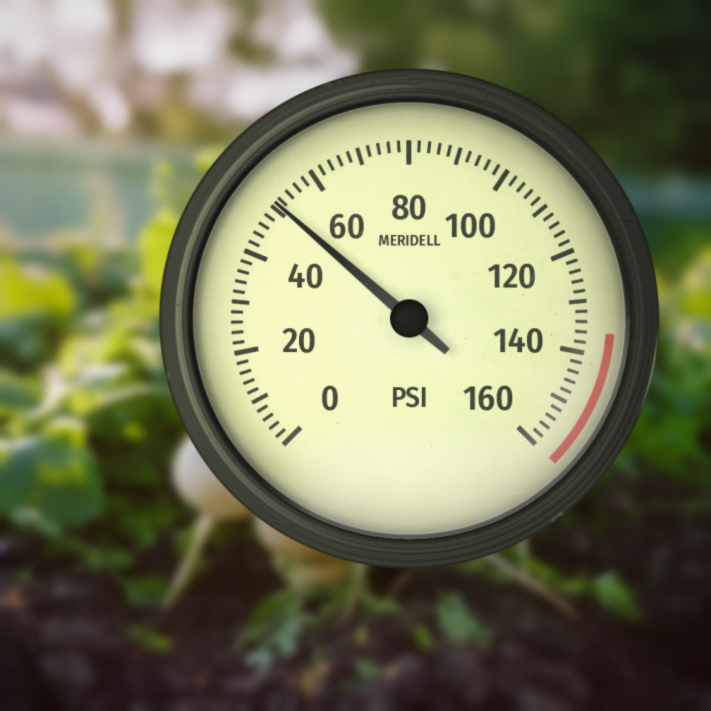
51psi
